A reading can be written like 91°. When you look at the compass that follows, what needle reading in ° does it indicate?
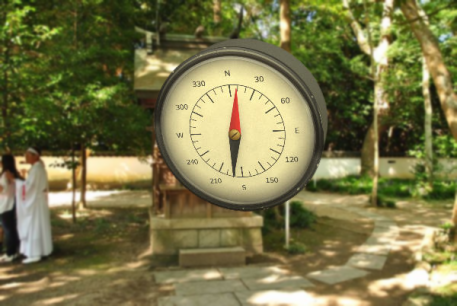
10°
